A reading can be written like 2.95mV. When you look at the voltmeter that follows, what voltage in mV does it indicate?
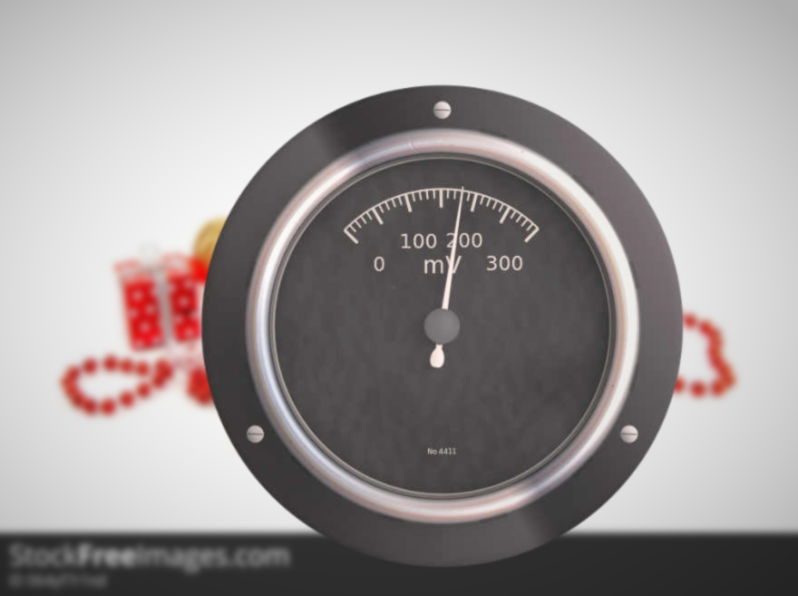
180mV
